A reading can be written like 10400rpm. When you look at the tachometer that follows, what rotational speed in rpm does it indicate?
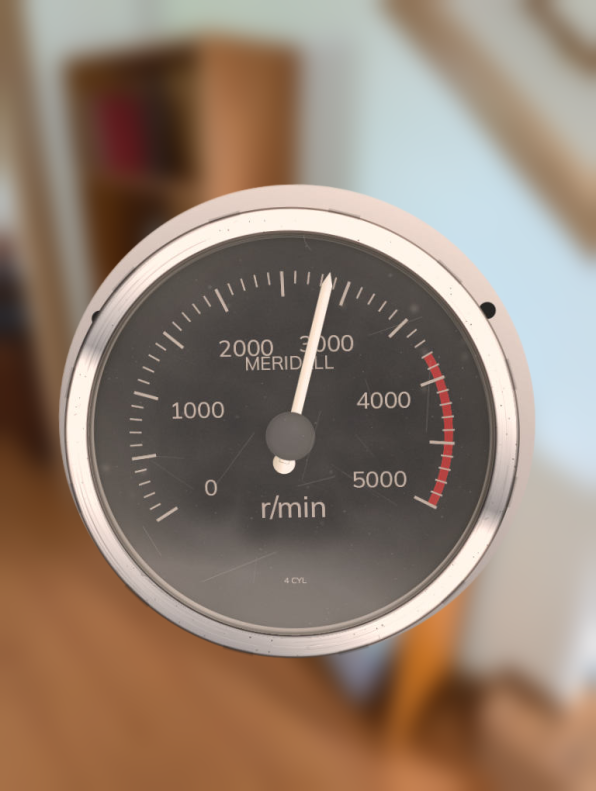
2850rpm
